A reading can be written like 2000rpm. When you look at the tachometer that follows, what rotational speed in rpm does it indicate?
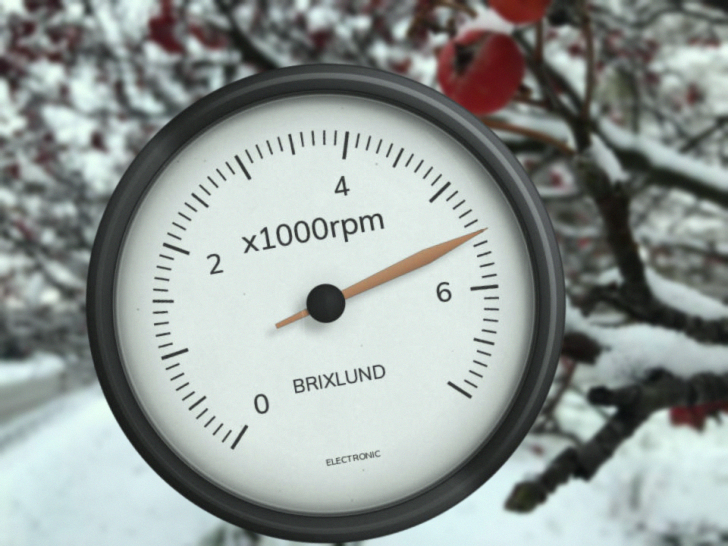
5500rpm
